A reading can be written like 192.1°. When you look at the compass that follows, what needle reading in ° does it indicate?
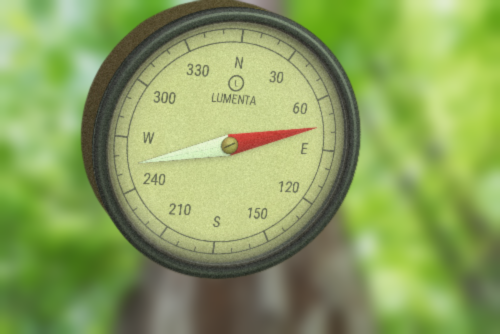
75°
